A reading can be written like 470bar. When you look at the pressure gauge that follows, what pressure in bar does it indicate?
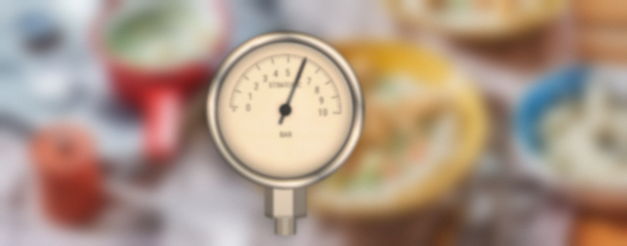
6bar
